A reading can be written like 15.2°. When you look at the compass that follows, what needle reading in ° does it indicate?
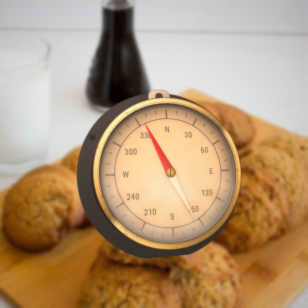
335°
